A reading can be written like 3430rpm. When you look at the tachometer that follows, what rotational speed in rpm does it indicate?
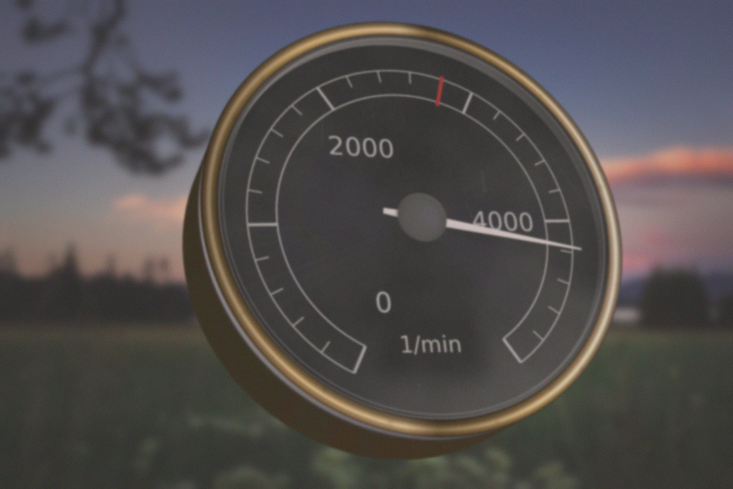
4200rpm
